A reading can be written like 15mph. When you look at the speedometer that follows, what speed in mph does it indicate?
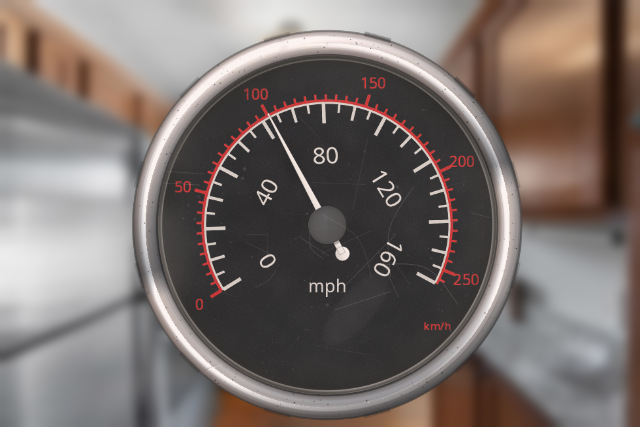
62.5mph
